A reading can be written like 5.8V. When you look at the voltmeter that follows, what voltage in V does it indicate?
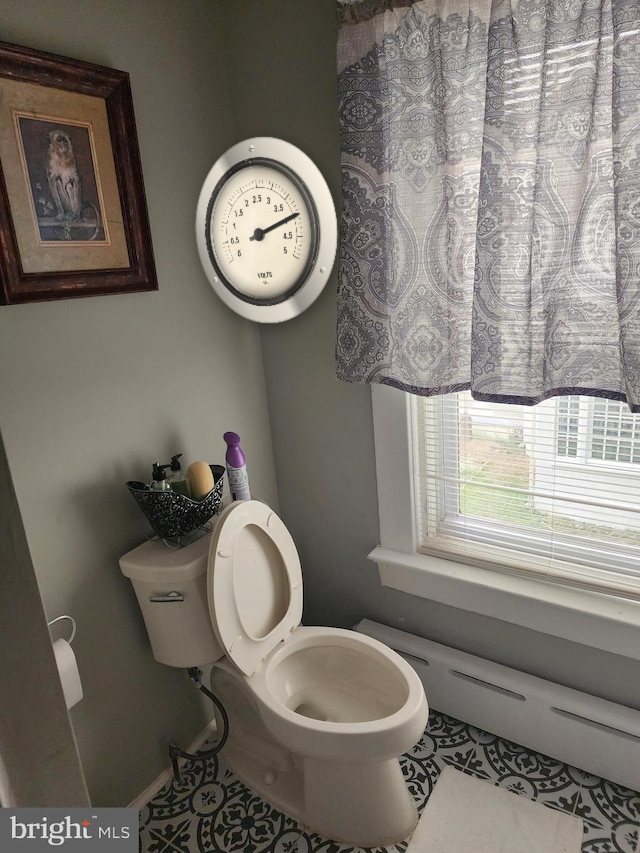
4V
